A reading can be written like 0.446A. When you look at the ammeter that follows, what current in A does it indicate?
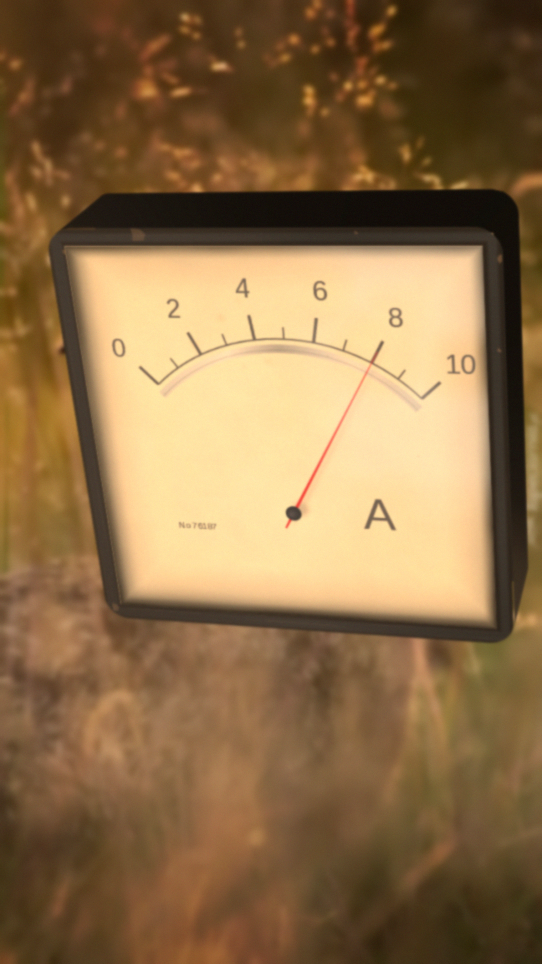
8A
